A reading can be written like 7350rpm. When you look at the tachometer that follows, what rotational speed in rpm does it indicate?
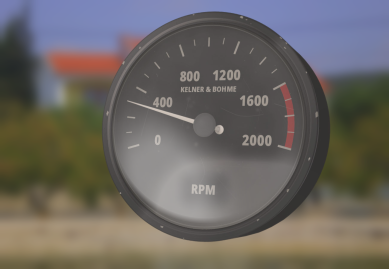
300rpm
